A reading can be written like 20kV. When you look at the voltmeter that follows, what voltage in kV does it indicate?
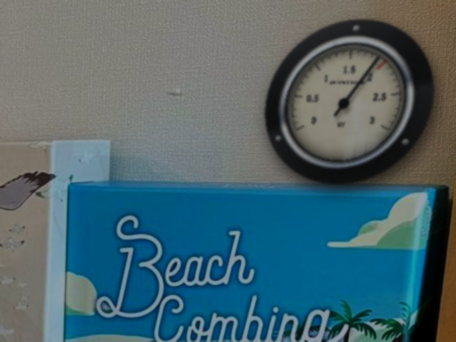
1.9kV
